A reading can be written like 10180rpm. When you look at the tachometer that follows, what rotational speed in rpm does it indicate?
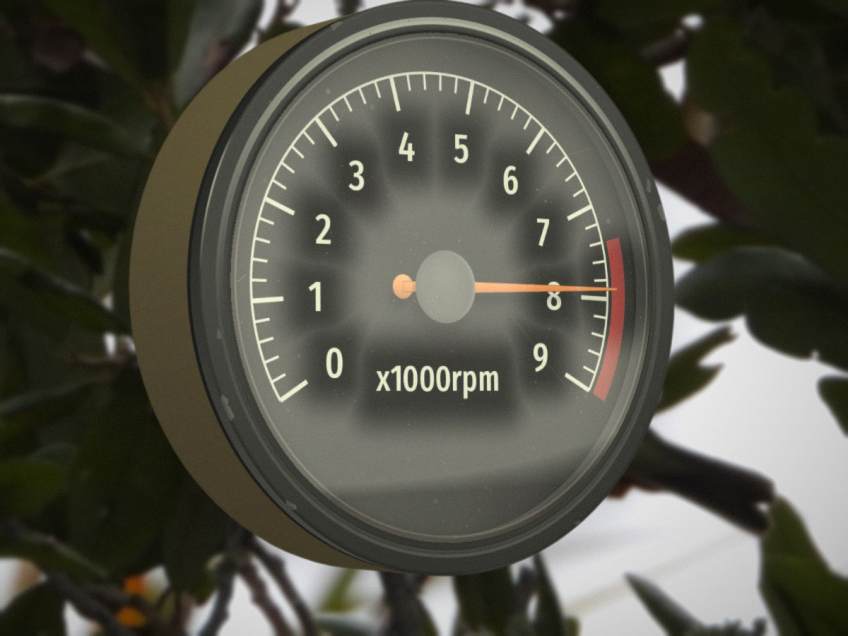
7900rpm
